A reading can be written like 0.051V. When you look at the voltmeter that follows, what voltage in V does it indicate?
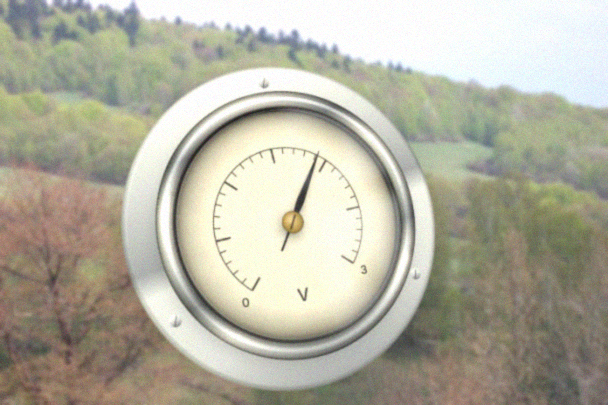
1.9V
